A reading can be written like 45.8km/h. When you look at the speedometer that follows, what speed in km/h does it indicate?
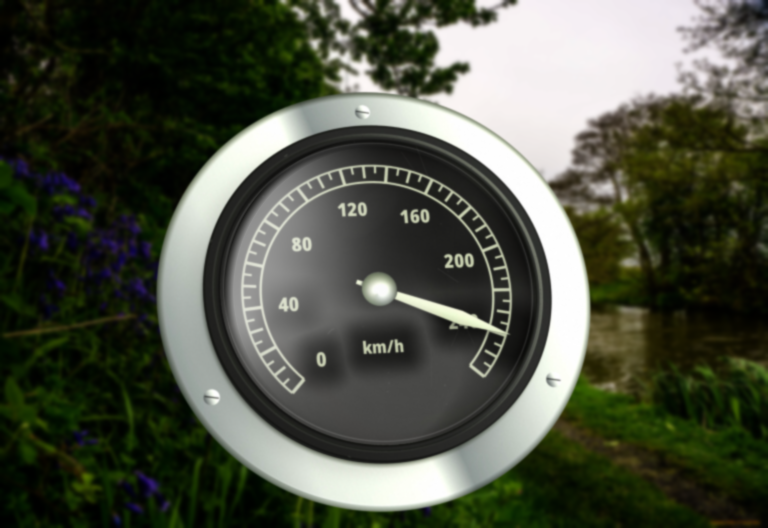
240km/h
